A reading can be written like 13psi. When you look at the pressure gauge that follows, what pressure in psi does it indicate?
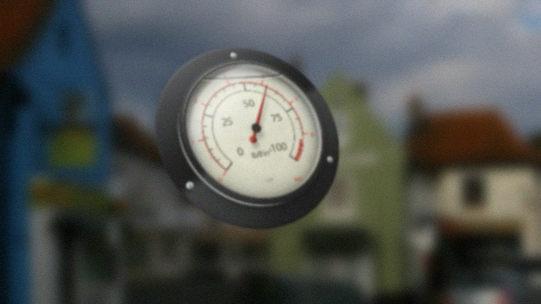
60psi
